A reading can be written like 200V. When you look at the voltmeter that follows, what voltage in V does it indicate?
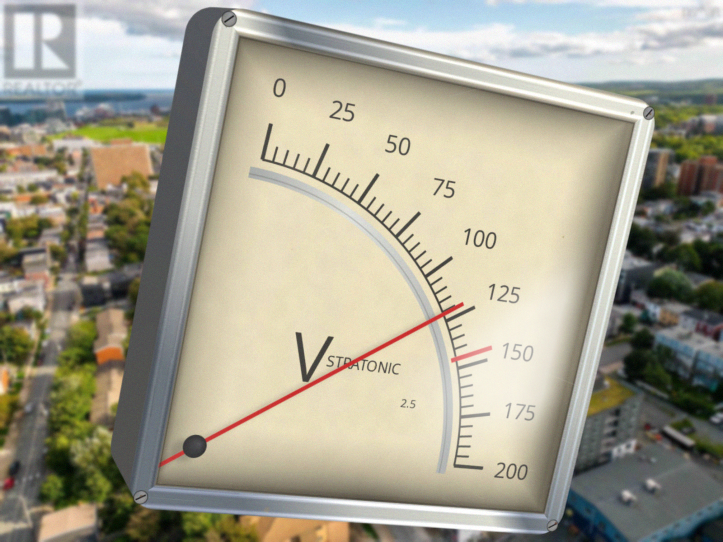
120V
